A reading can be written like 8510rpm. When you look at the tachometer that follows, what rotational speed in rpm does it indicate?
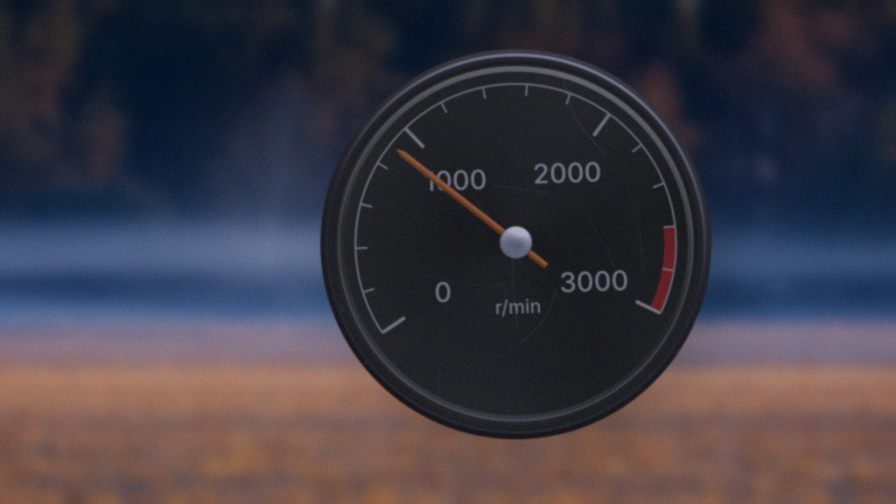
900rpm
